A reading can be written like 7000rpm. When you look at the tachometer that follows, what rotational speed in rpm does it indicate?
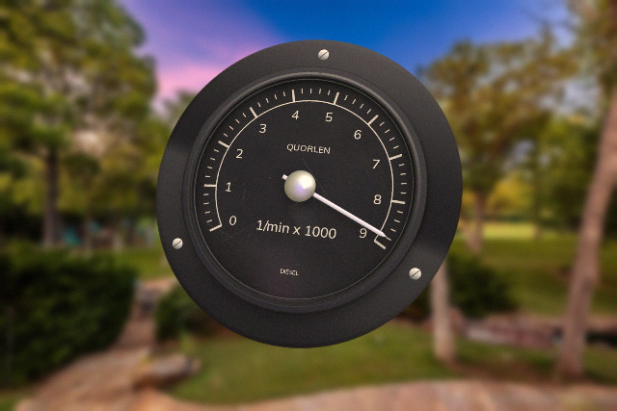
8800rpm
